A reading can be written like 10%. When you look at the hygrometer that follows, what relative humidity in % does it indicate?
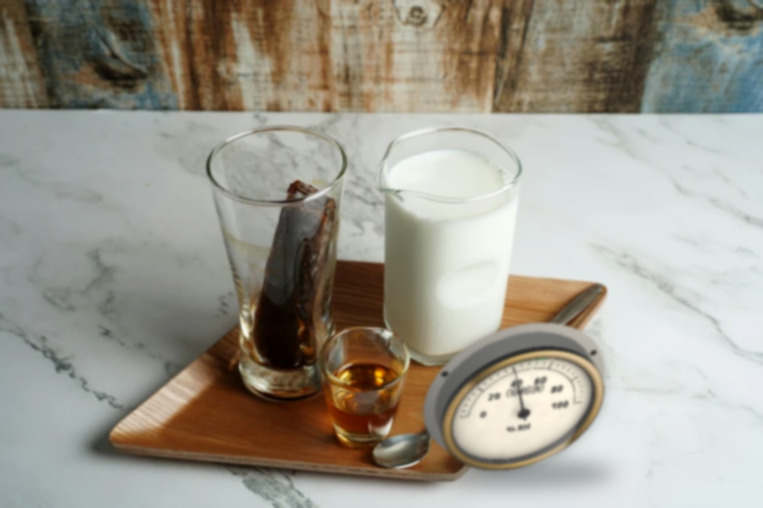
40%
